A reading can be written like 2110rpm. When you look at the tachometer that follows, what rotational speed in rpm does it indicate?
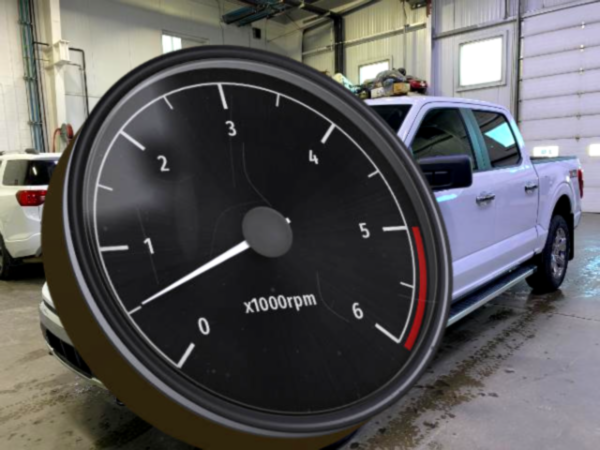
500rpm
